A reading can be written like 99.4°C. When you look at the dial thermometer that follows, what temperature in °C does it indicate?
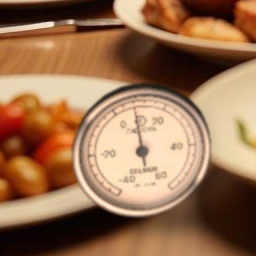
8°C
